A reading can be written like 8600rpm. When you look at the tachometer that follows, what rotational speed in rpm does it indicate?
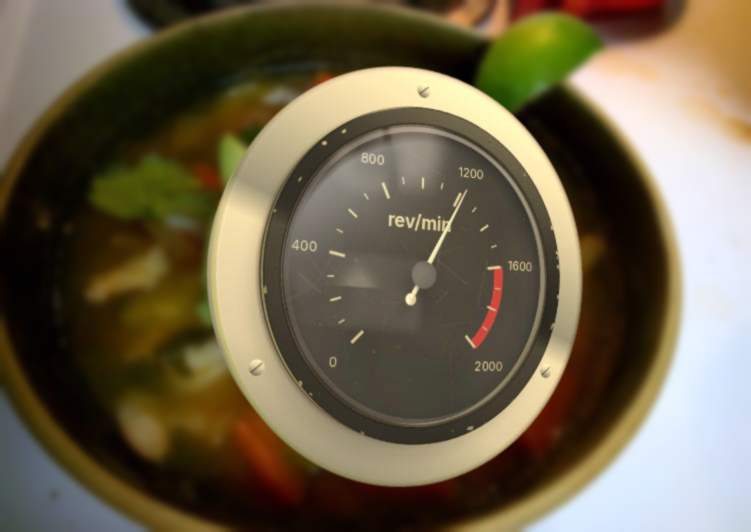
1200rpm
